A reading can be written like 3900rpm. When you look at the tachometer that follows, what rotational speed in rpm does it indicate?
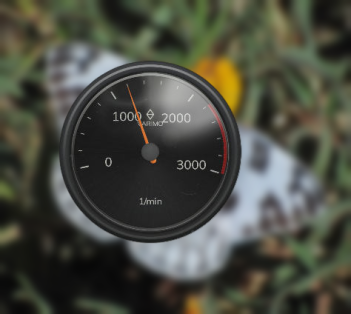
1200rpm
